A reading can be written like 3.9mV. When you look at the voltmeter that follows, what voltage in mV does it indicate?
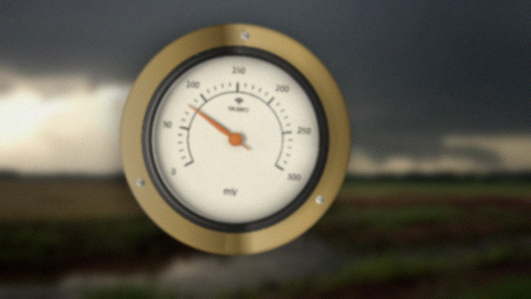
80mV
